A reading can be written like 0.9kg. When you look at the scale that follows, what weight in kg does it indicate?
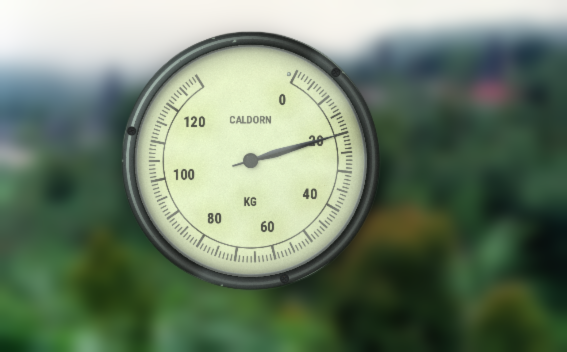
20kg
